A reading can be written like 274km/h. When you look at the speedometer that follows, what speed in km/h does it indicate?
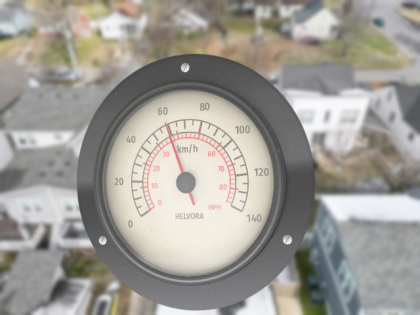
60km/h
